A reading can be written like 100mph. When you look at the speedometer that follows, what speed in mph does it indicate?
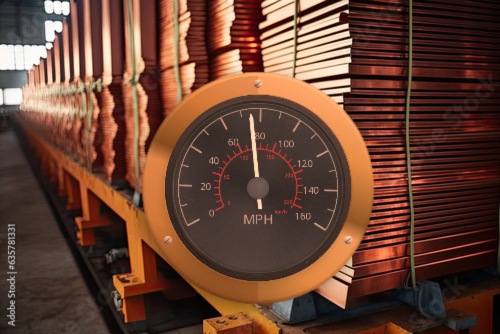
75mph
